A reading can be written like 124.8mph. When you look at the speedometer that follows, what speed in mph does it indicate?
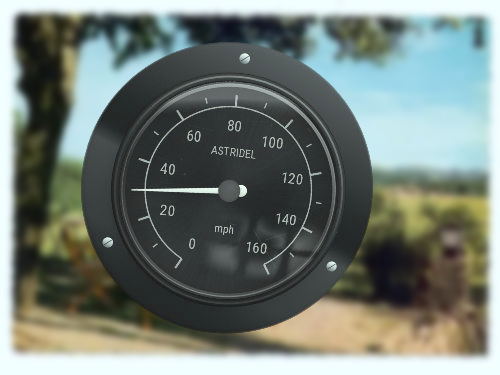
30mph
